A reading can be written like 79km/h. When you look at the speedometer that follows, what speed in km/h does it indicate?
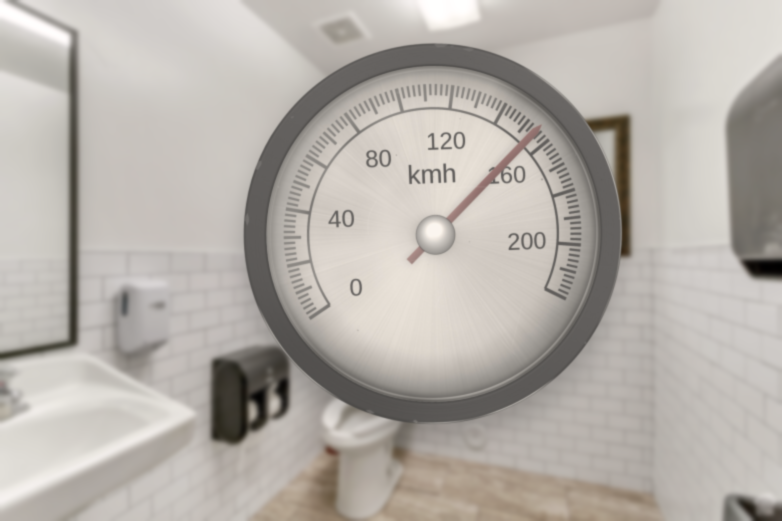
154km/h
